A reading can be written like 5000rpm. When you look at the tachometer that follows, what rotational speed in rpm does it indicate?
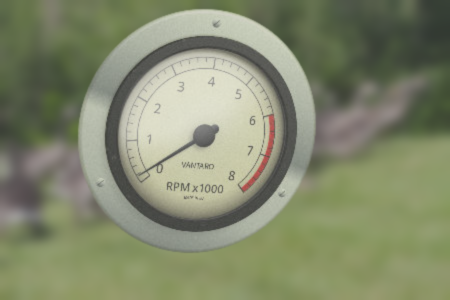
200rpm
